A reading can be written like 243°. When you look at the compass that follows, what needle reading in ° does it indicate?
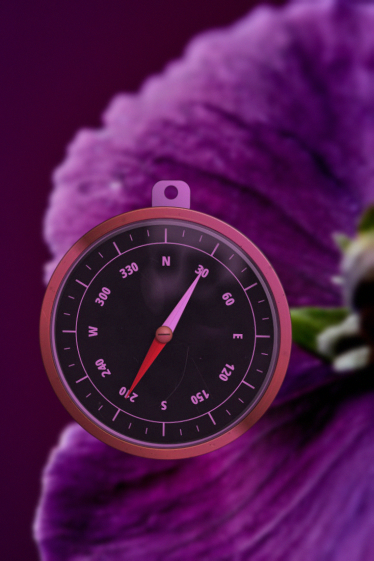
210°
